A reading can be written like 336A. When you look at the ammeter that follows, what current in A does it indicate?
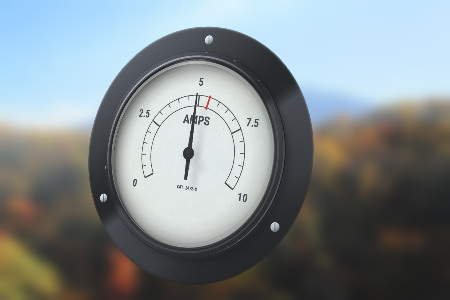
5A
